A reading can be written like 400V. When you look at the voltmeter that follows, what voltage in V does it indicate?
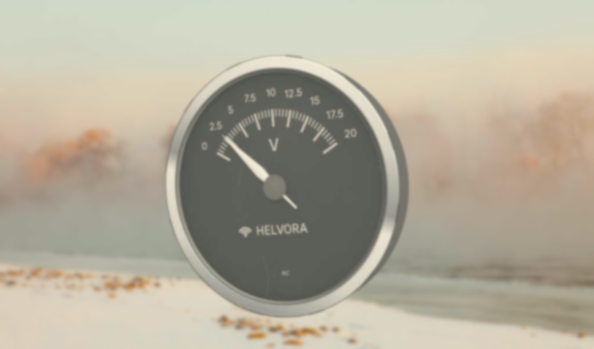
2.5V
